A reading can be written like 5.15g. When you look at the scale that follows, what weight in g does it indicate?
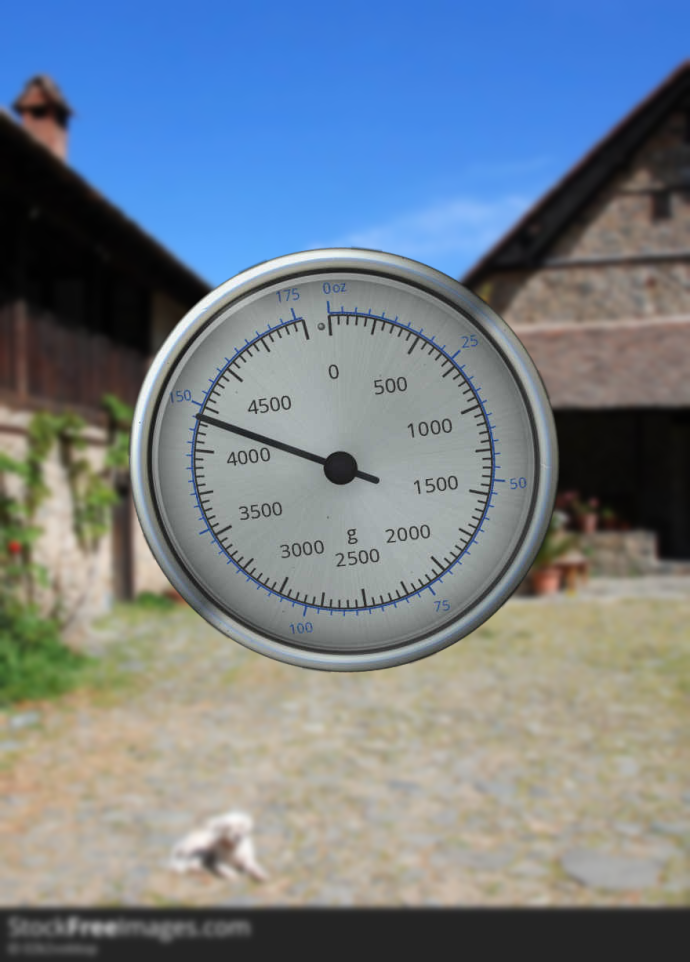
4200g
